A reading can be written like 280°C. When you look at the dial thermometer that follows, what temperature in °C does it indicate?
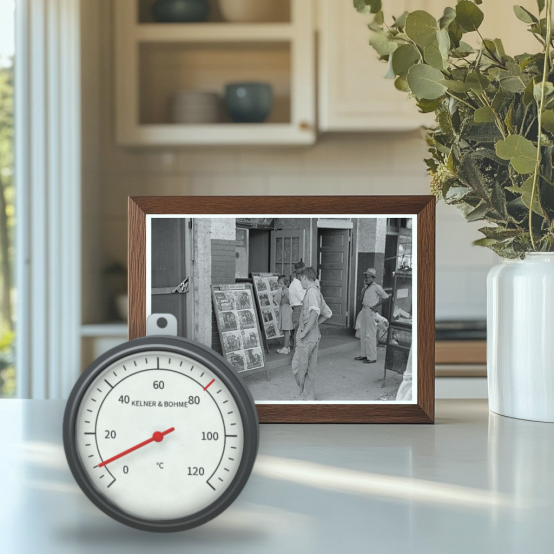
8°C
